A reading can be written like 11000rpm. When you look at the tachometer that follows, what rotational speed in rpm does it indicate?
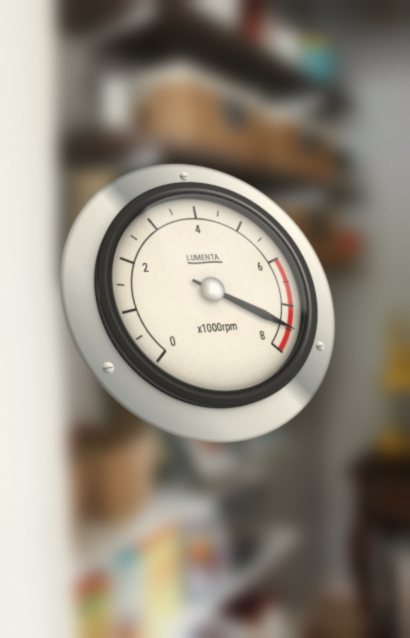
7500rpm
